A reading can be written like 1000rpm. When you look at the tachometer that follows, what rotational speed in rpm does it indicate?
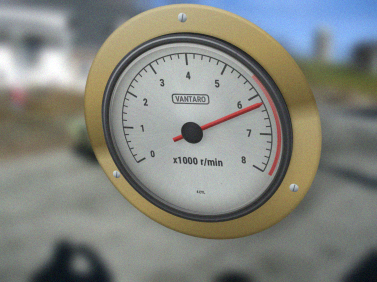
6200rpm
